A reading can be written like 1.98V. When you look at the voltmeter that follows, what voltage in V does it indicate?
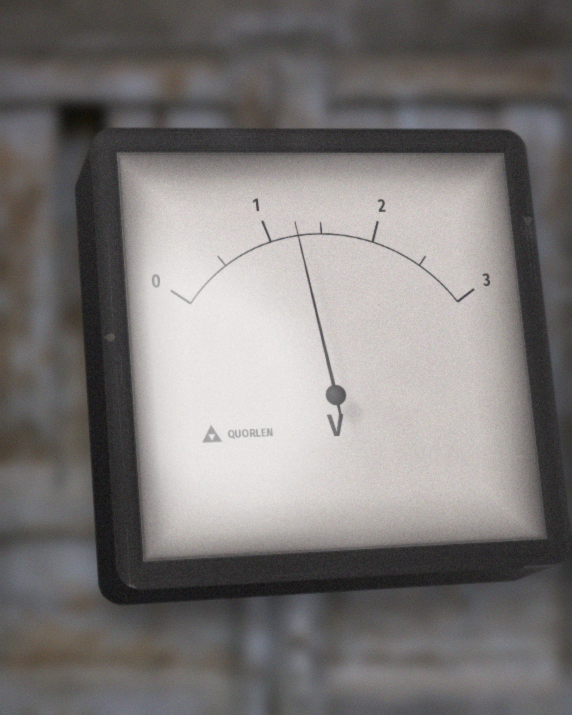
1.25V
